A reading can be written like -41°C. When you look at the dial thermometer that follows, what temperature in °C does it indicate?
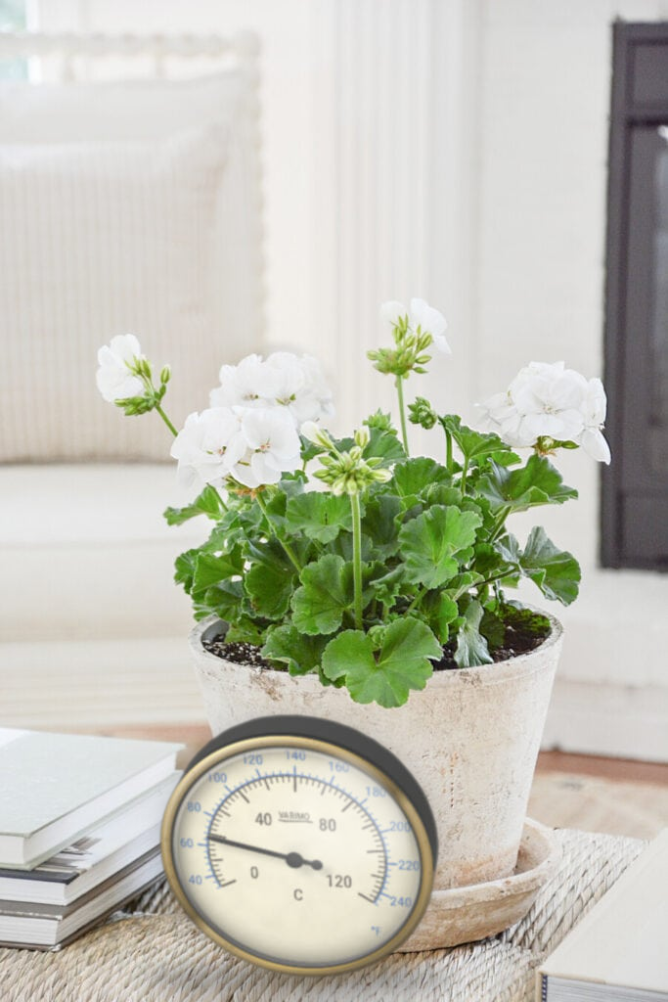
20°C
